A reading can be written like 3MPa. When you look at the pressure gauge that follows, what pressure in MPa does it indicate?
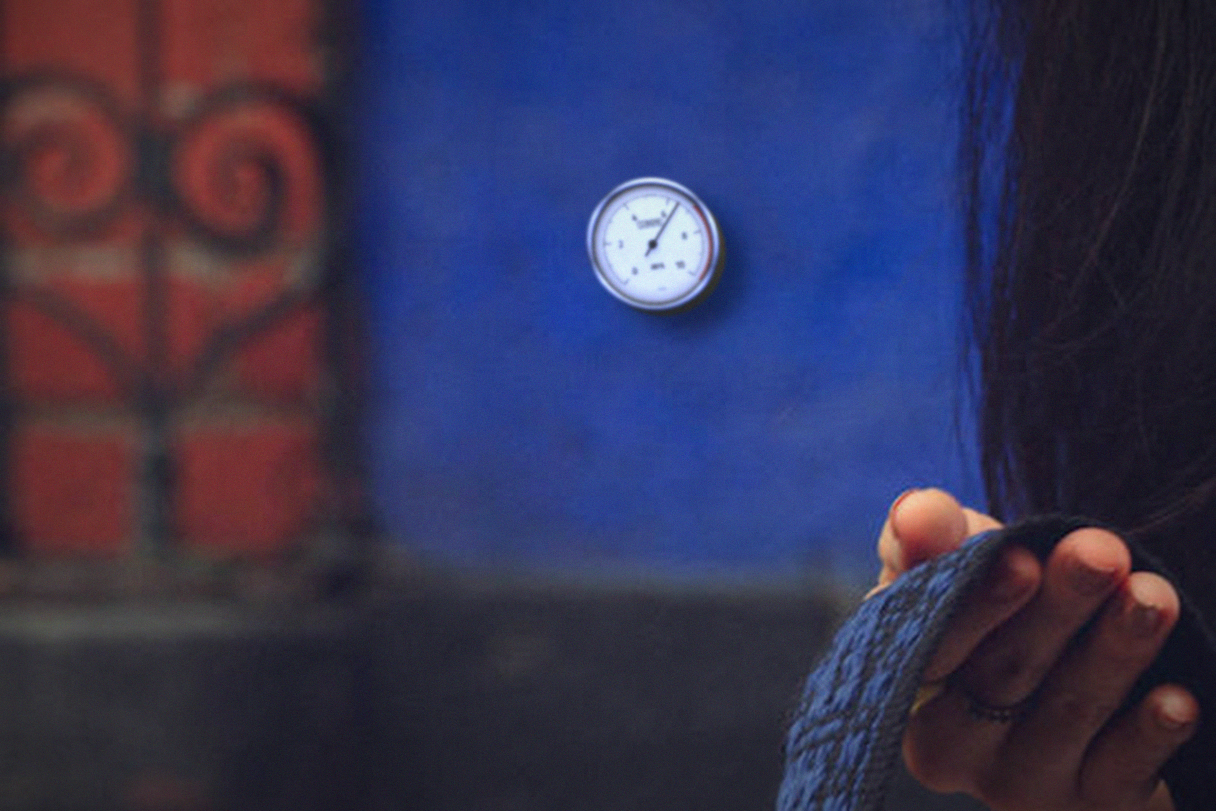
6.5MPa
